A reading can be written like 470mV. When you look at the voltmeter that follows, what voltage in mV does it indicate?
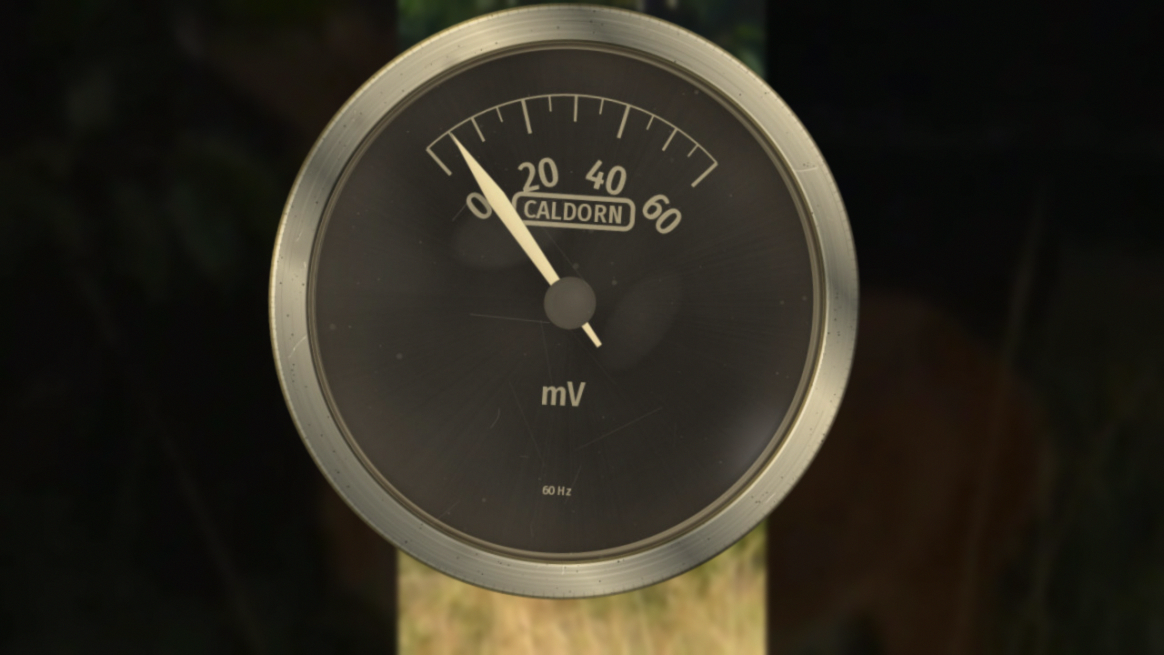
5mV
